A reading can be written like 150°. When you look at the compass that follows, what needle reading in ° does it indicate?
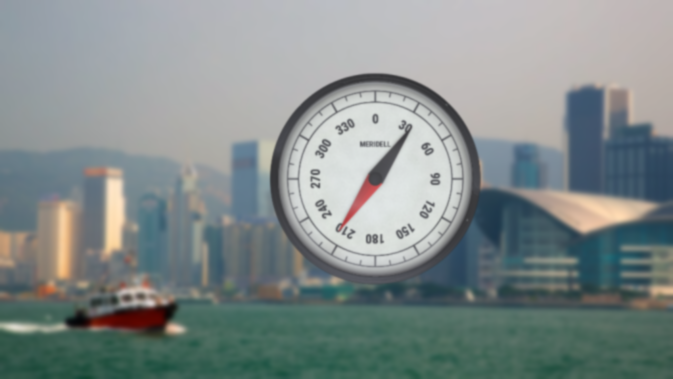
215°
